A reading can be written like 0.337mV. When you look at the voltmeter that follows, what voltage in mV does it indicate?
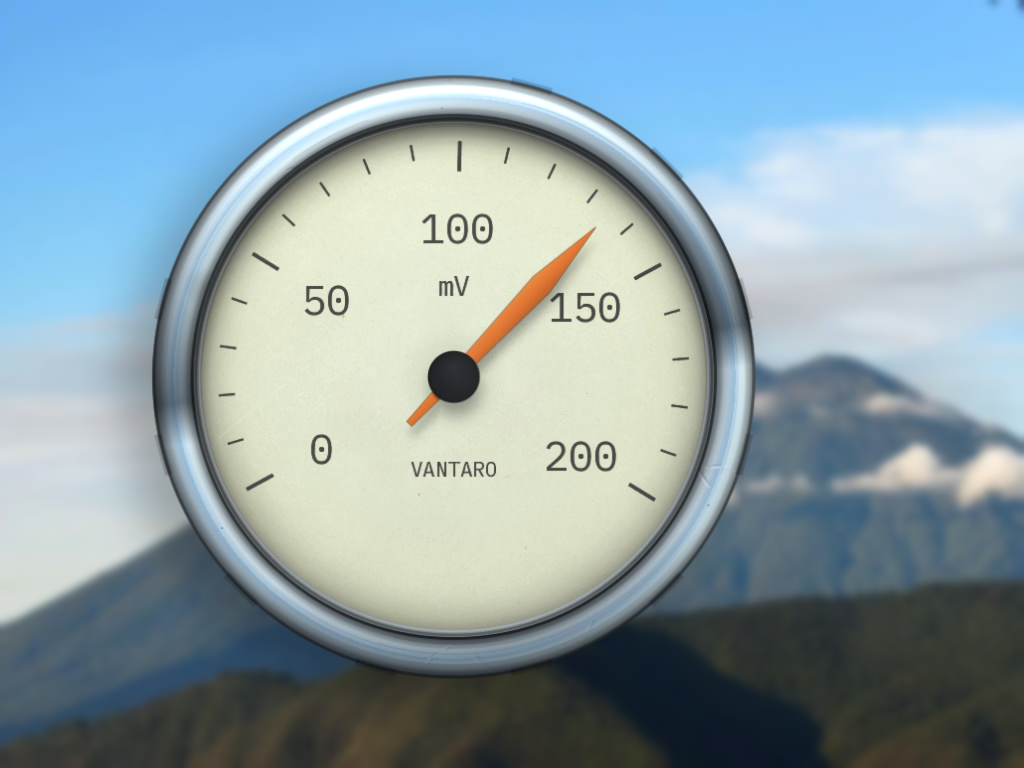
135mV
